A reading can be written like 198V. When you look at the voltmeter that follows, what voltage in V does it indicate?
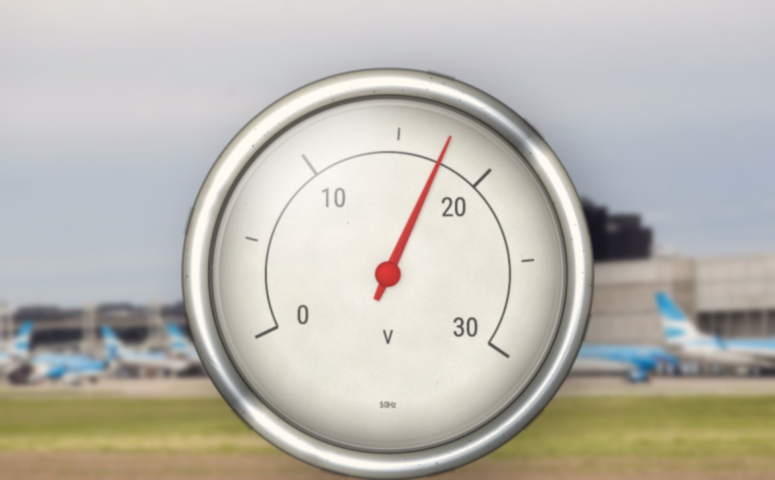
17.5V
